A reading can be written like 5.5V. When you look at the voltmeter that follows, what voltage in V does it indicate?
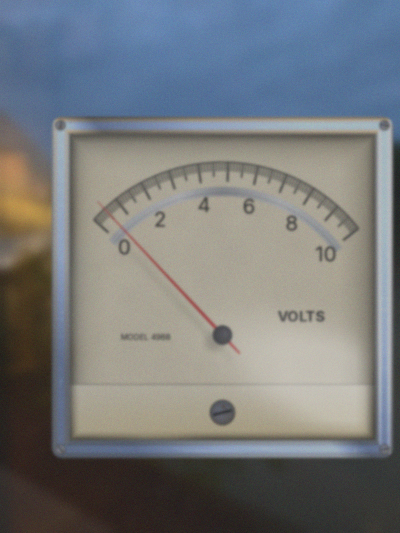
0.5V
